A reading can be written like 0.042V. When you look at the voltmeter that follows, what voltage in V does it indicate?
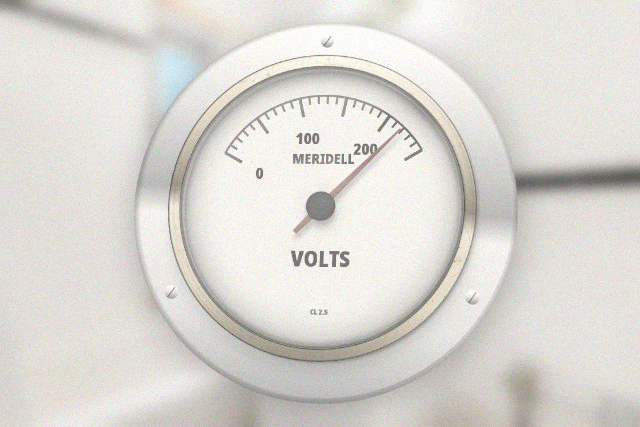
220V
